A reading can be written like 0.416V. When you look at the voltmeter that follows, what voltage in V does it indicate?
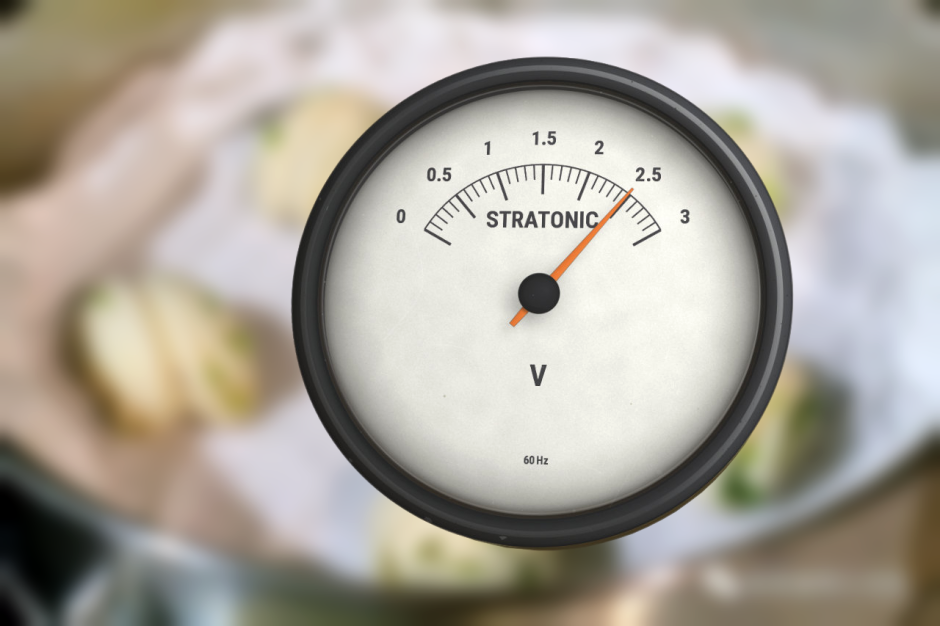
2.5V
